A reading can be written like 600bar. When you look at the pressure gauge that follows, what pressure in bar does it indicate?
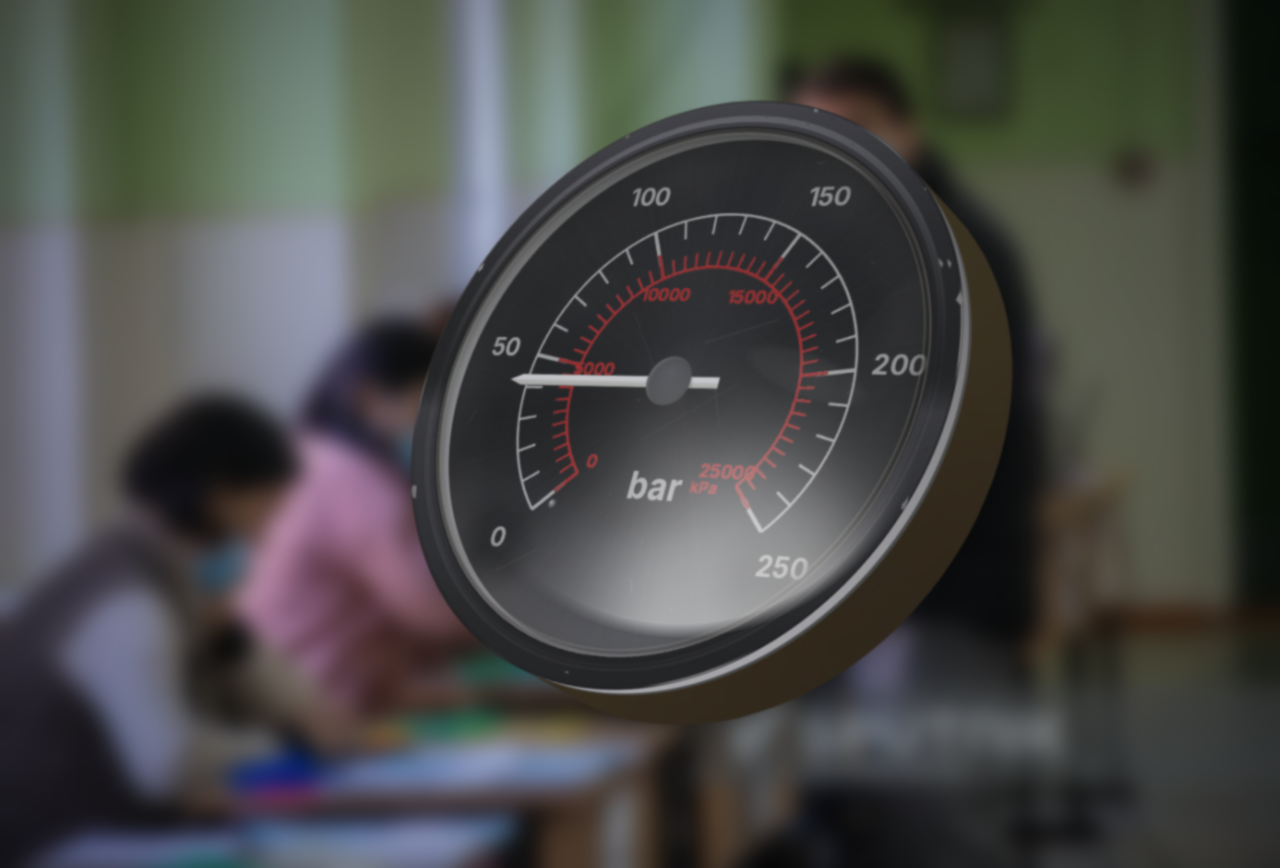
40bar
